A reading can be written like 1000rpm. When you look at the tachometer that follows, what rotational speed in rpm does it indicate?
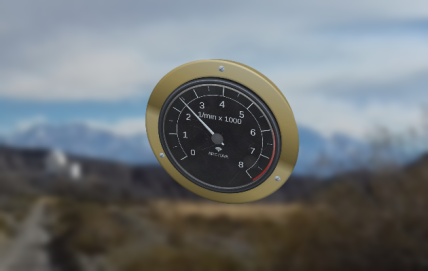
2500rpm
